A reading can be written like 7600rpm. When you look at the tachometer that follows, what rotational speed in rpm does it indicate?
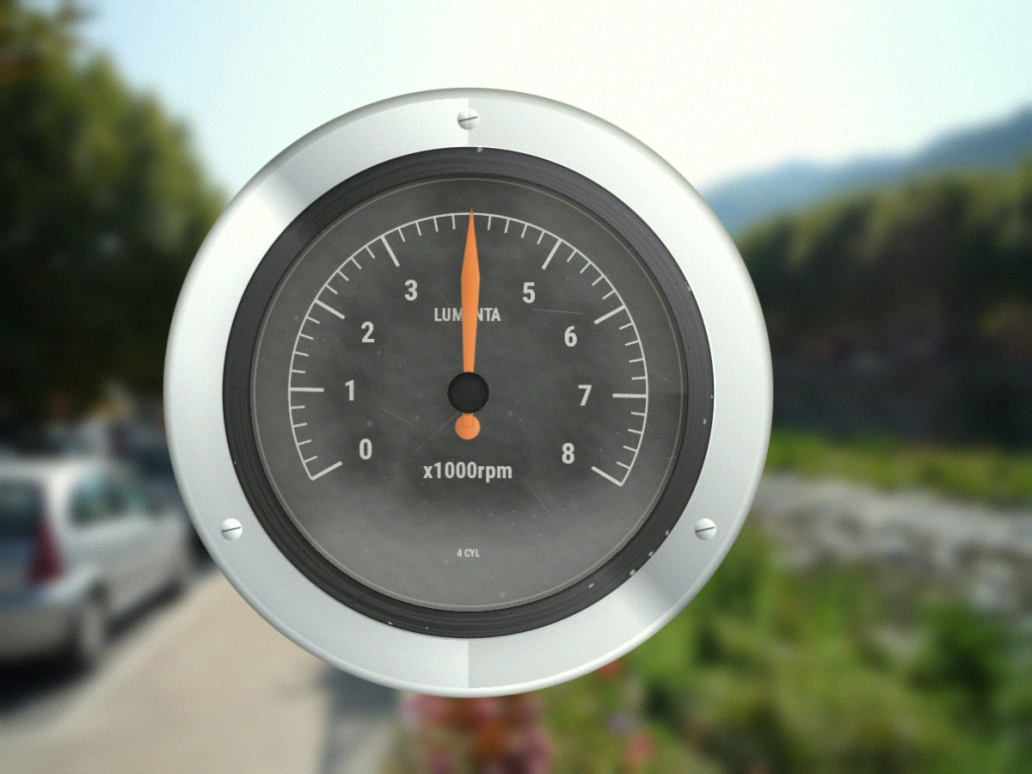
4000rpm
